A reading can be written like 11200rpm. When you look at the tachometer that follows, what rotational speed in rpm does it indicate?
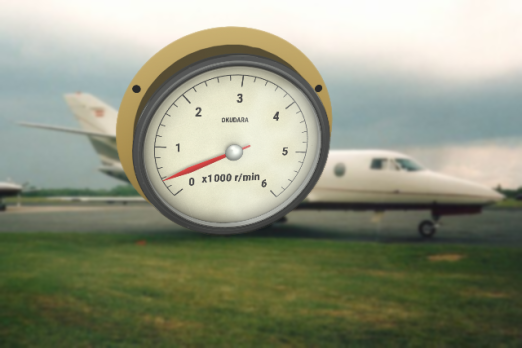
400rpm
